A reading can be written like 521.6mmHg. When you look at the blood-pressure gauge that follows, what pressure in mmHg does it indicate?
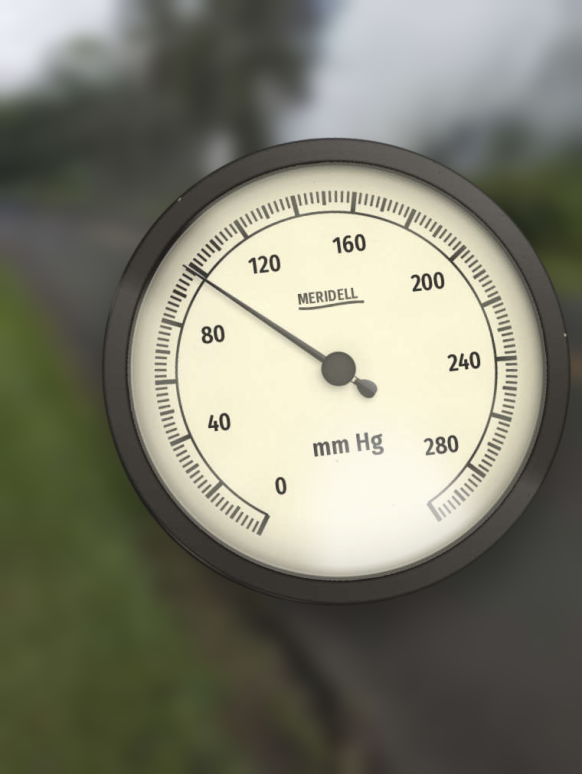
98mmHg
